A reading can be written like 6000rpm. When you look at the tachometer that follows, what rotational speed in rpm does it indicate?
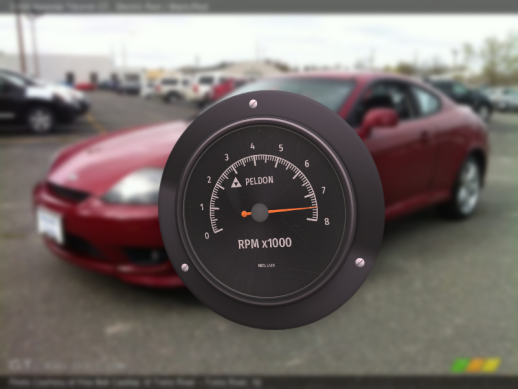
7500rpm
